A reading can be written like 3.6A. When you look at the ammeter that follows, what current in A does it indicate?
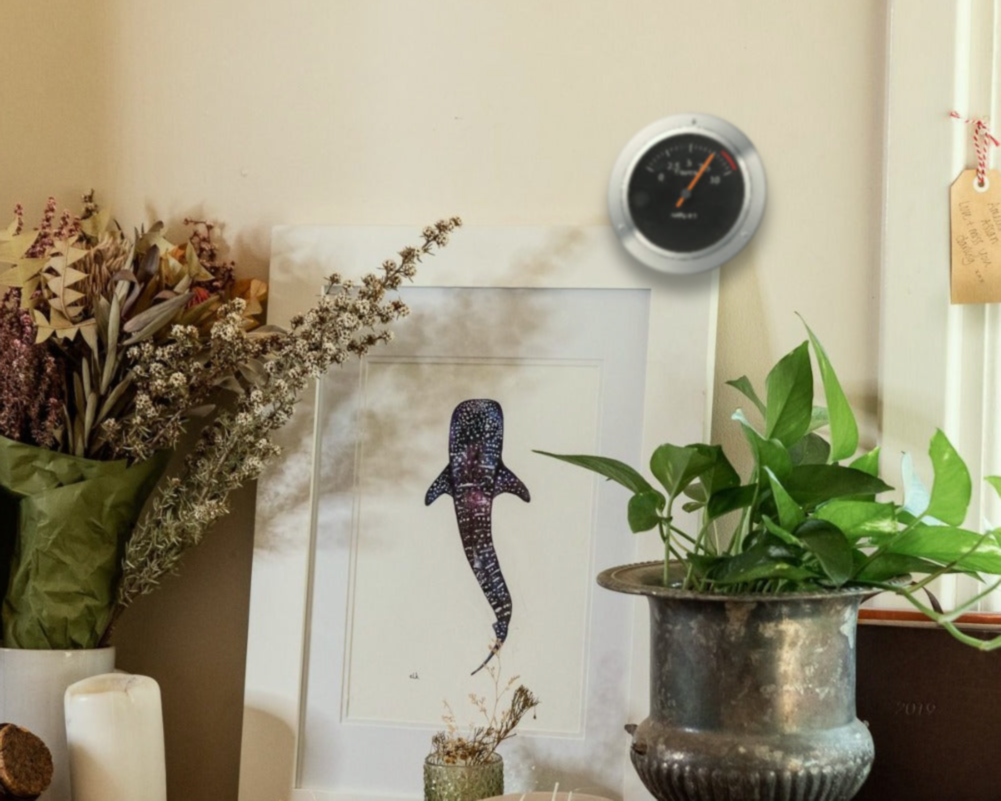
7.5A
